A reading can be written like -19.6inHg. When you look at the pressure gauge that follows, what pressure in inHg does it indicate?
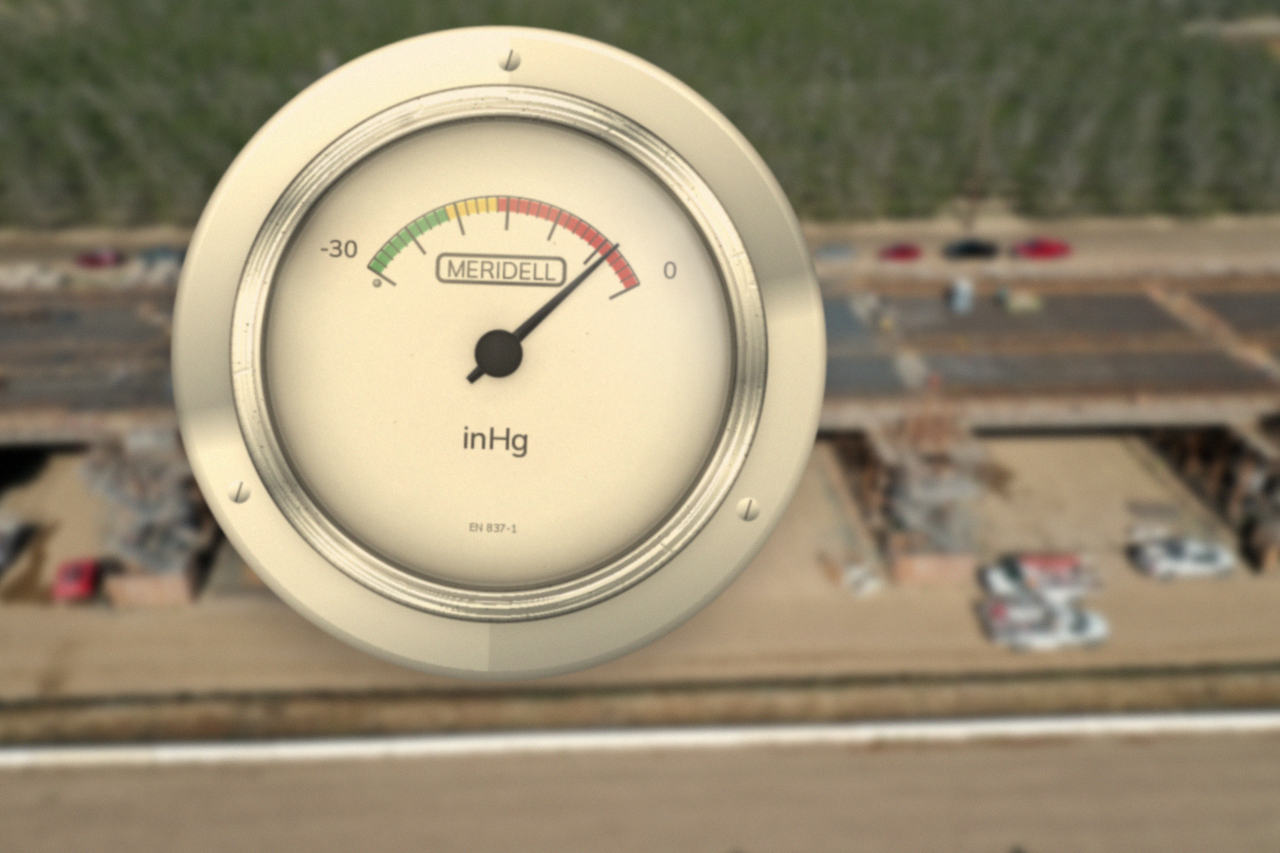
-4inHg
